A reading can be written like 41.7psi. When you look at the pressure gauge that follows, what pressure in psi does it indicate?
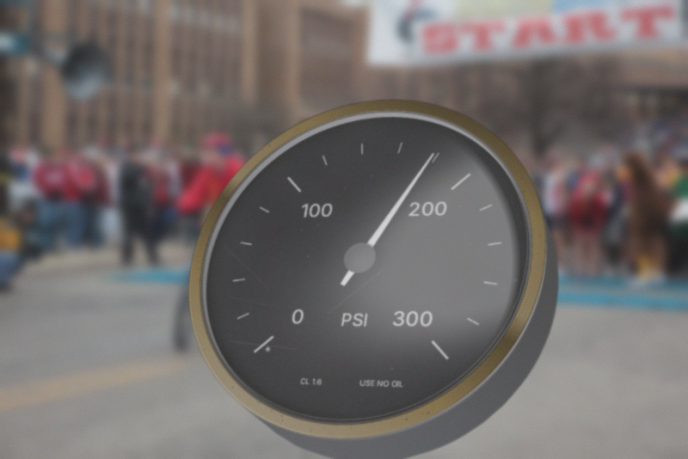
180psi
